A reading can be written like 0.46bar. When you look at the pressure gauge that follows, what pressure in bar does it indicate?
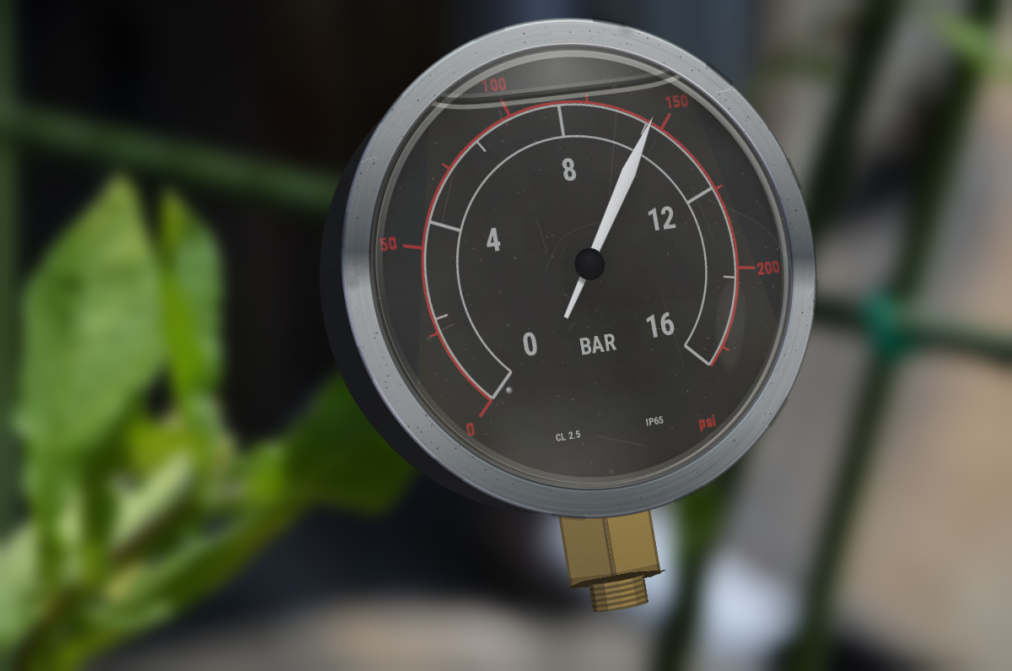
10bar
